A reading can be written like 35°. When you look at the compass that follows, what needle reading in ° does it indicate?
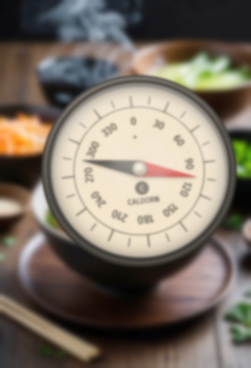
105°
